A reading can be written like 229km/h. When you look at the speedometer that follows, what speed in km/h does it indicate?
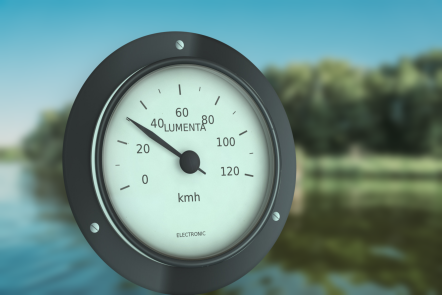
30km/h
